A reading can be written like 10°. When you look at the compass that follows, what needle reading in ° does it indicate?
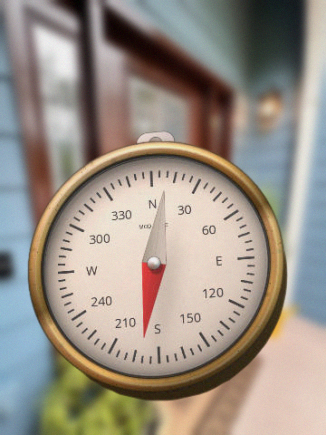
190°
